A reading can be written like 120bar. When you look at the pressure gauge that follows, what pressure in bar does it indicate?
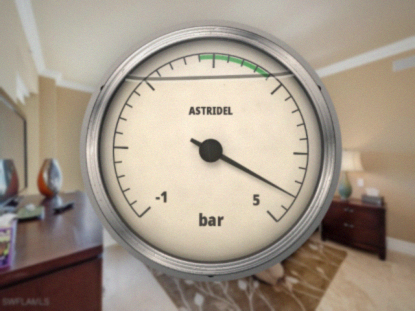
4.6bar
